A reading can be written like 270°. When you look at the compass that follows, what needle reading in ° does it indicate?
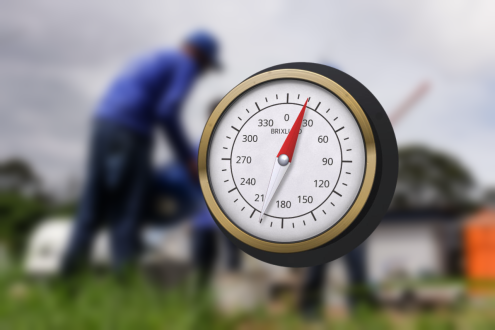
20°
